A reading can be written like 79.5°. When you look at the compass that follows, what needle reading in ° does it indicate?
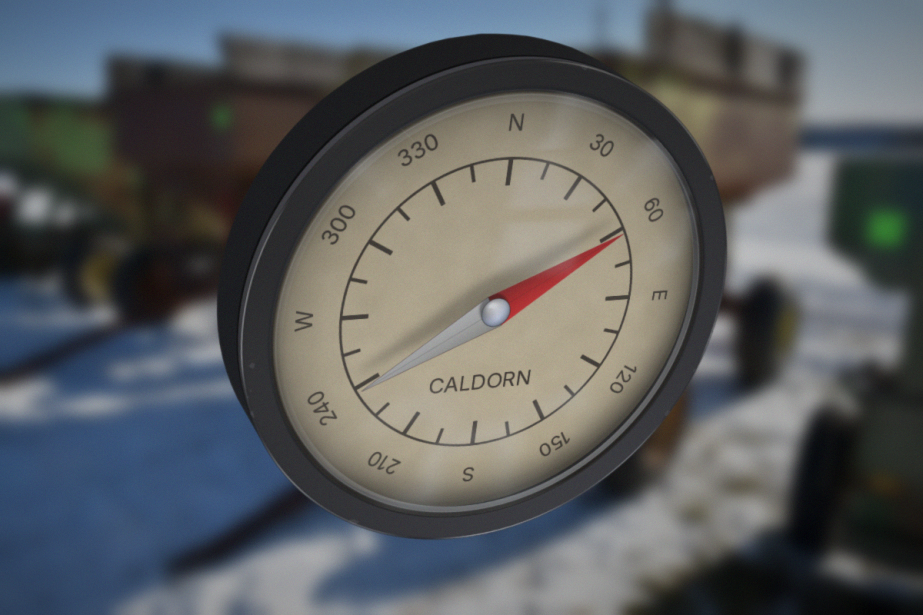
60°
